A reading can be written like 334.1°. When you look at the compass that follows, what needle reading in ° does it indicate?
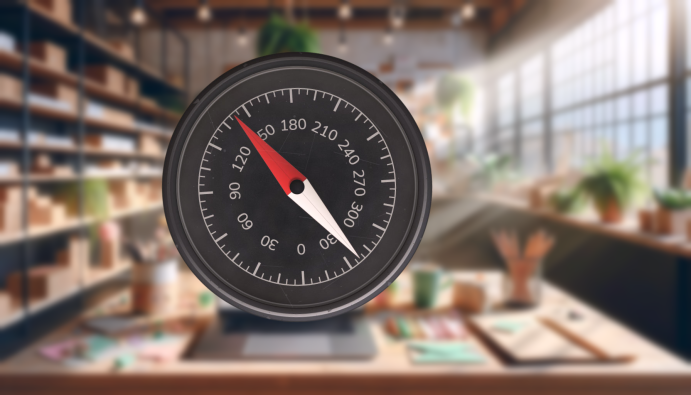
142.5°
